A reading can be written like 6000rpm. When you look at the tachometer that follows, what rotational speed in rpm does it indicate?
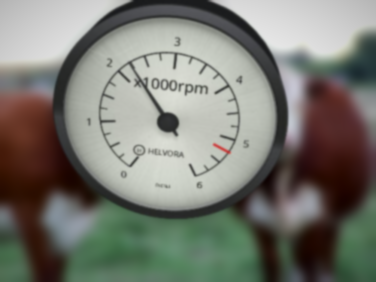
2250rpm
